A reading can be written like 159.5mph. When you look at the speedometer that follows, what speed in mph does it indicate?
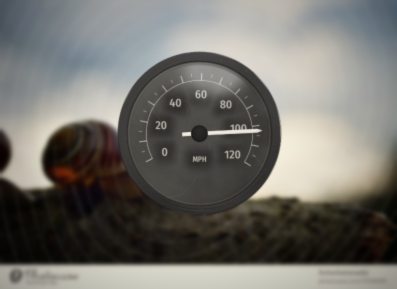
102.5mph
